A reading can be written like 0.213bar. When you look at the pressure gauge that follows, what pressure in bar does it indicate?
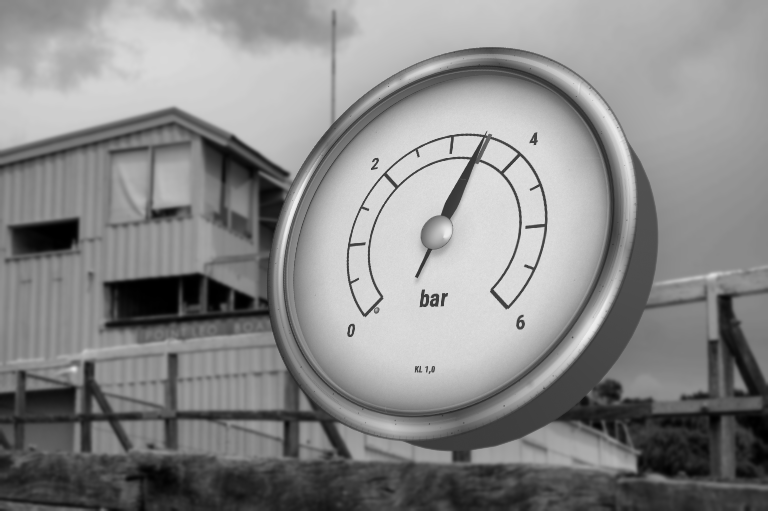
3.5bar
